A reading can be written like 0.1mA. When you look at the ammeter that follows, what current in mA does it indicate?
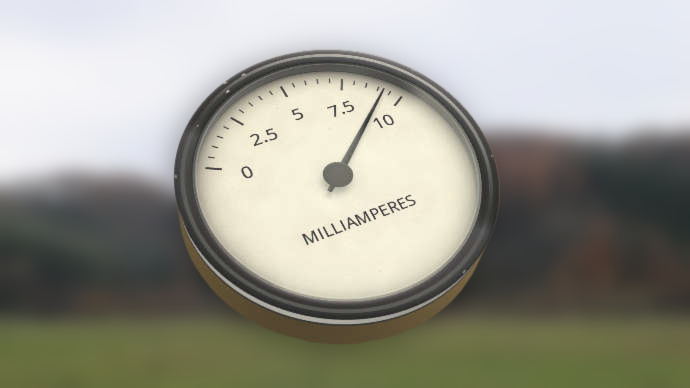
9.25mA
